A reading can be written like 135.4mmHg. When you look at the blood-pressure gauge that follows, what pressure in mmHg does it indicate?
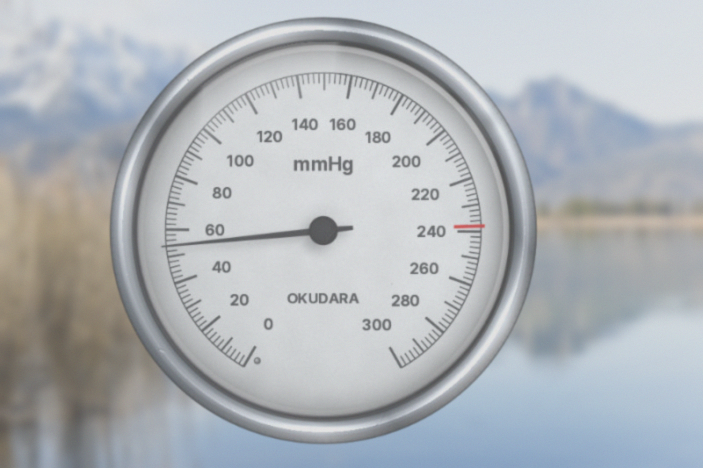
54mmHg
